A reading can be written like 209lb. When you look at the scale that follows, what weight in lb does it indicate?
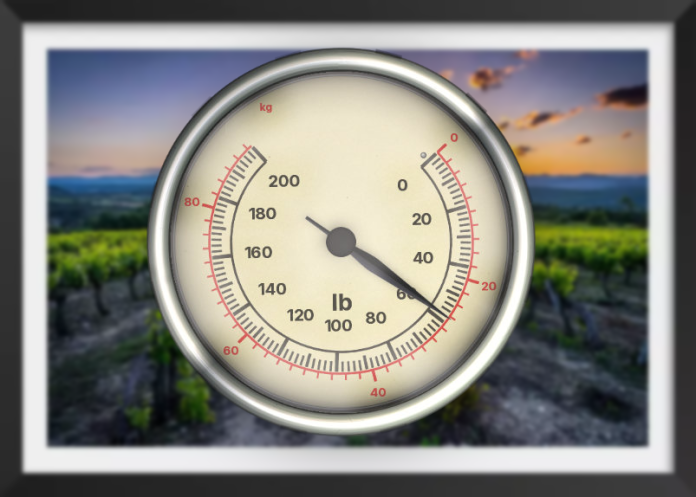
58lb
